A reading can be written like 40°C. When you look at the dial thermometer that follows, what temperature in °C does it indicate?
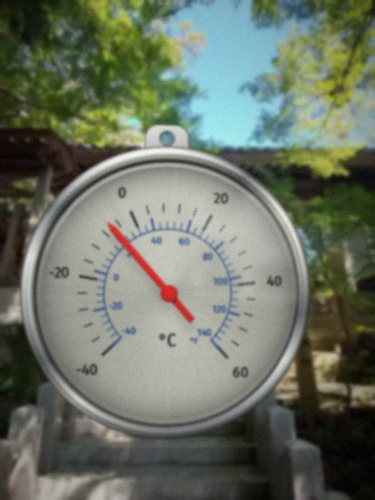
-6°C
